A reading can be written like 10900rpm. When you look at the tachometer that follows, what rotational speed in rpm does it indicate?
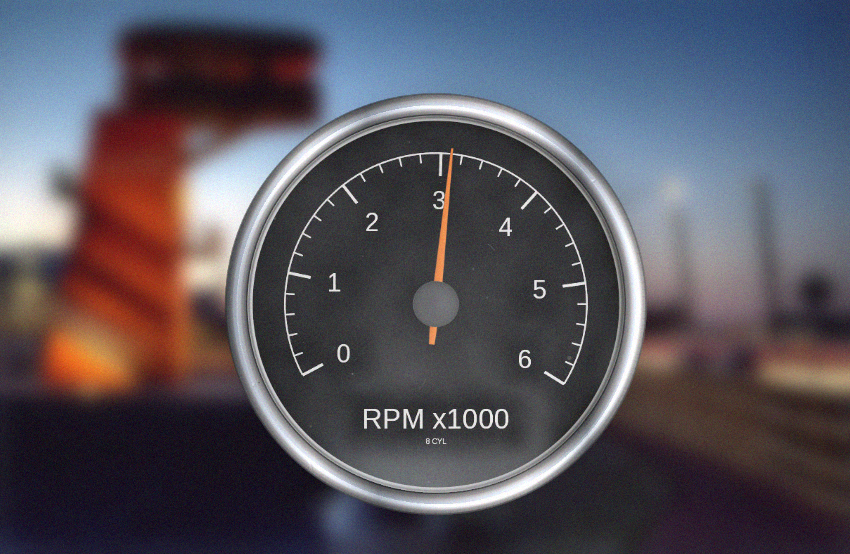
3100rpm
